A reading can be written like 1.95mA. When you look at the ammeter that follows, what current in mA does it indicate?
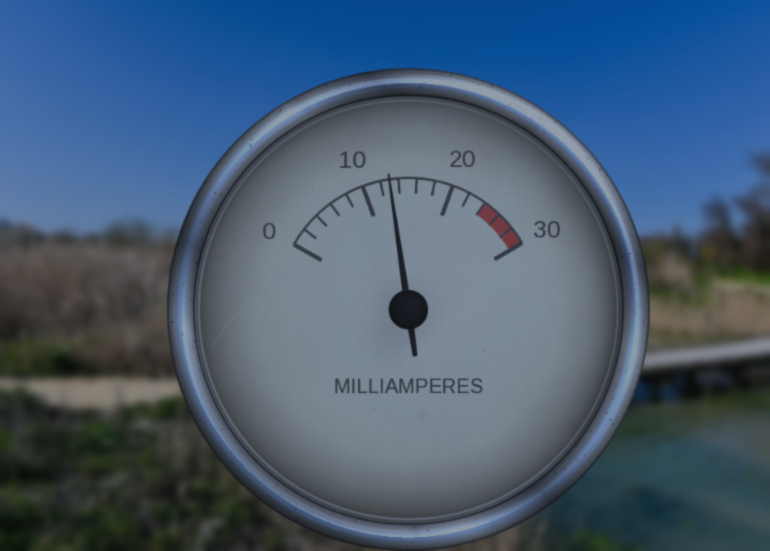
13mA
